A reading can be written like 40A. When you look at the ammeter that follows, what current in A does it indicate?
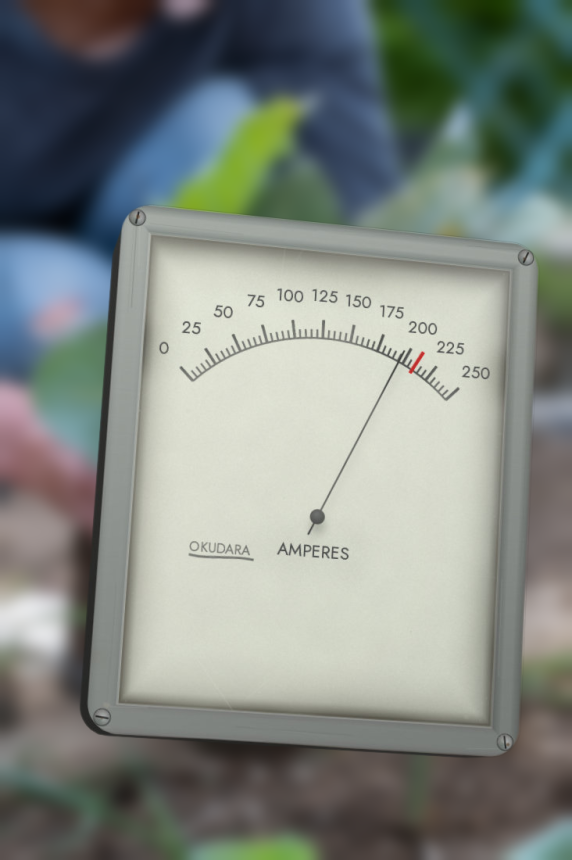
195A
